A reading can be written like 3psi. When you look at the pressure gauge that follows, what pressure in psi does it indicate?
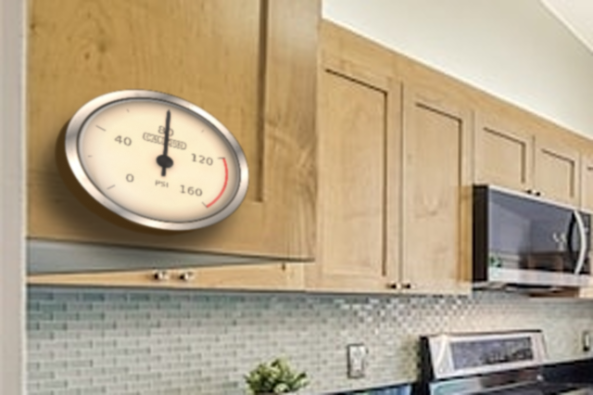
80psi
